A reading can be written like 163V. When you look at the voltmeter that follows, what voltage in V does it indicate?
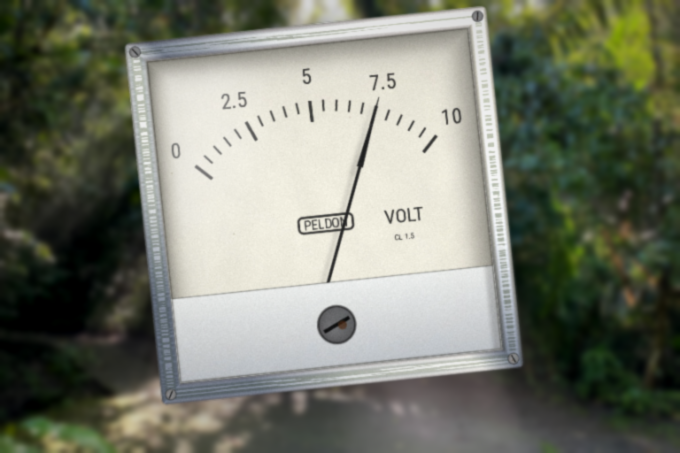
7.5V
